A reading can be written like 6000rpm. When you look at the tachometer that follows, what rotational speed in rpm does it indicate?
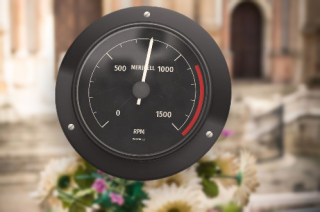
800rpm
